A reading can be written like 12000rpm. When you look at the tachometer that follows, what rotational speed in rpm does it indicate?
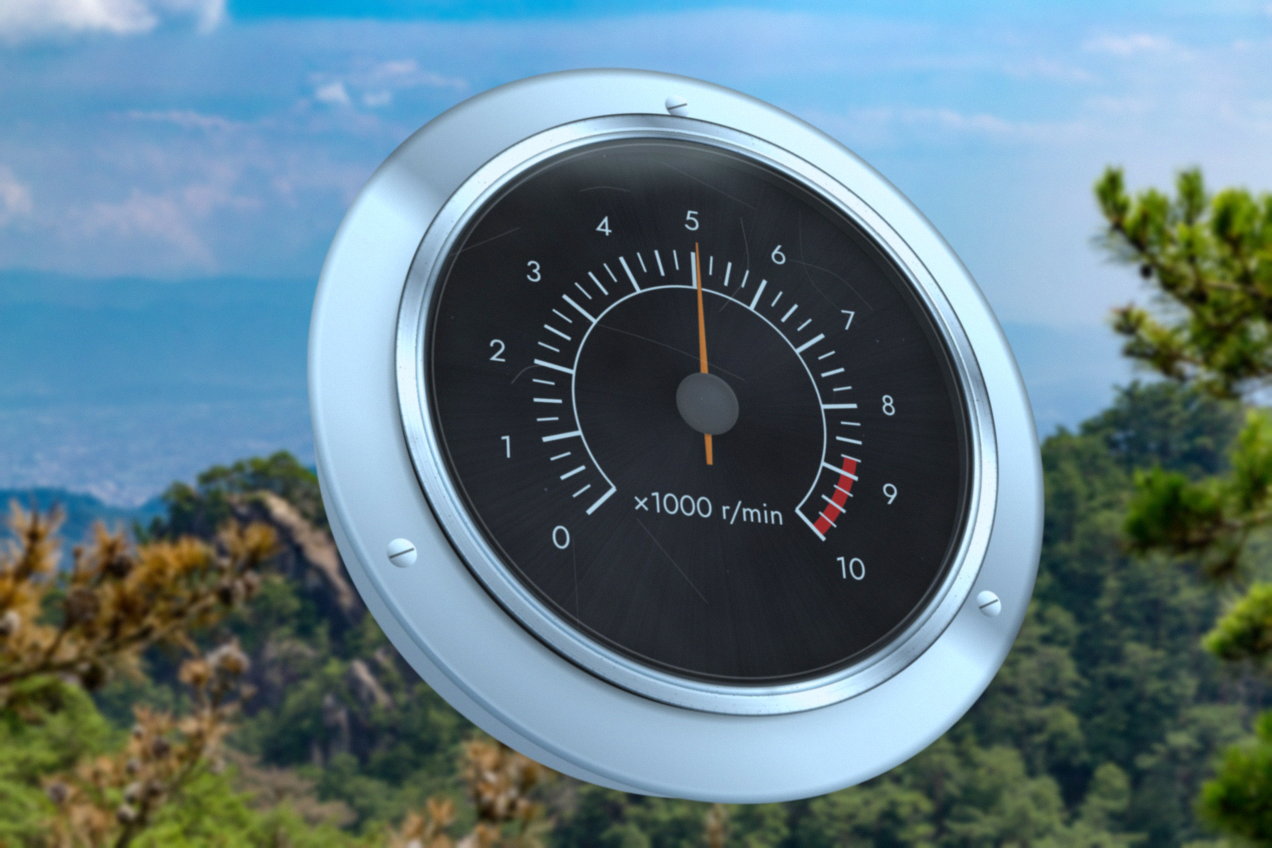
5000rpm
